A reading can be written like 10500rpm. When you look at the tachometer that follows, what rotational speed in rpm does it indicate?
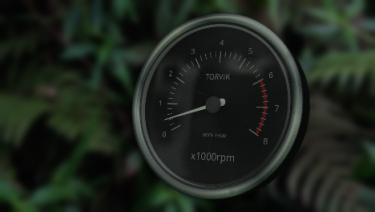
400rpm
